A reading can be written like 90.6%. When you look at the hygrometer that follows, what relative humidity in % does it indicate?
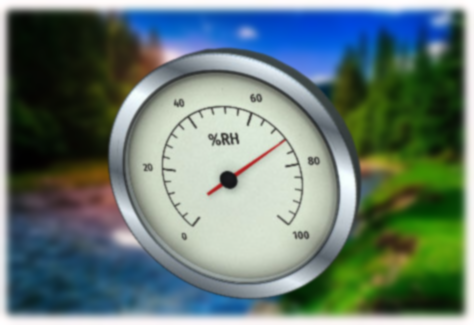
72%
